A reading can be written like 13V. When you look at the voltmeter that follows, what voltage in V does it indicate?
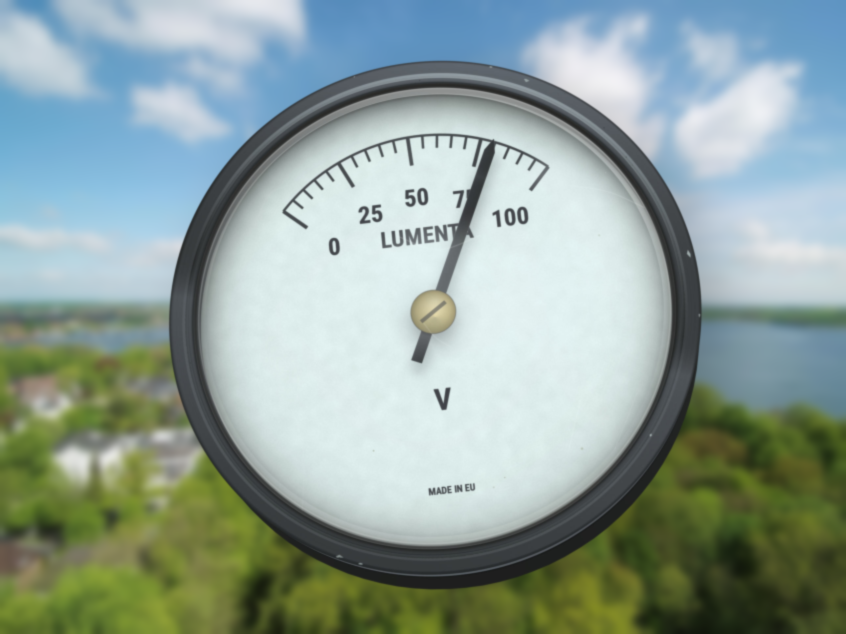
80V
